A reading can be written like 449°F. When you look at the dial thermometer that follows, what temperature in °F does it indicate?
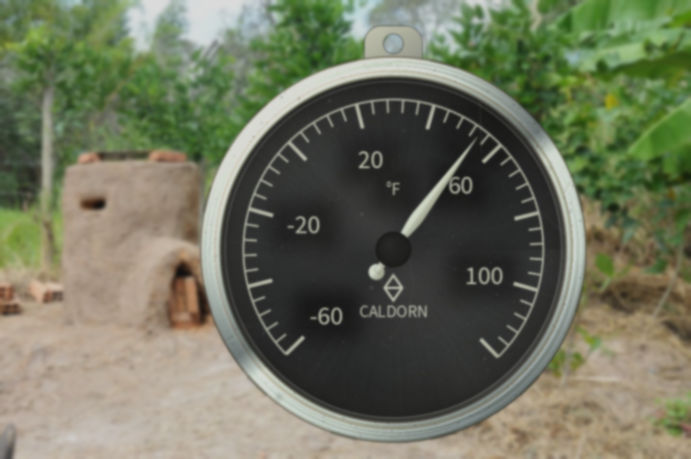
54°F
